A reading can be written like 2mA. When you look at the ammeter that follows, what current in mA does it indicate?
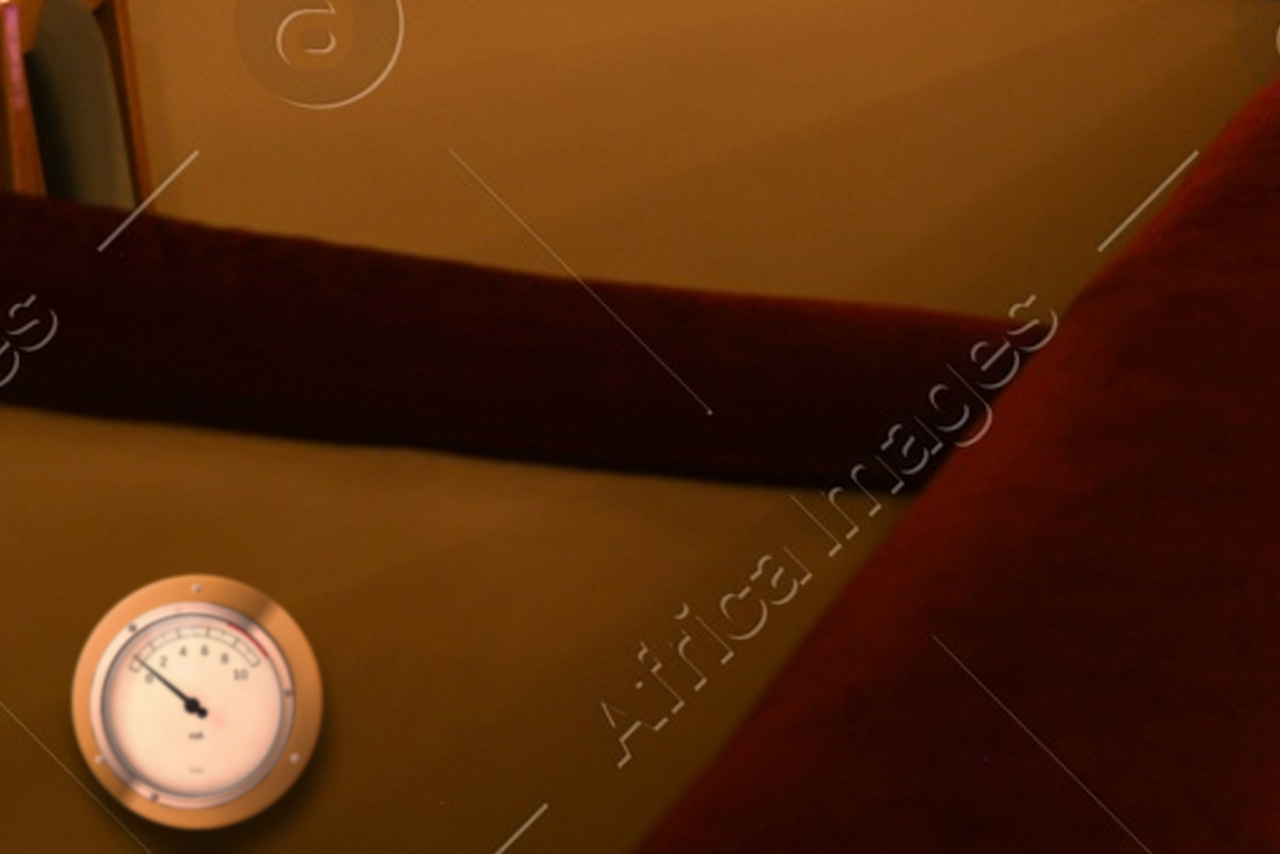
1mA
